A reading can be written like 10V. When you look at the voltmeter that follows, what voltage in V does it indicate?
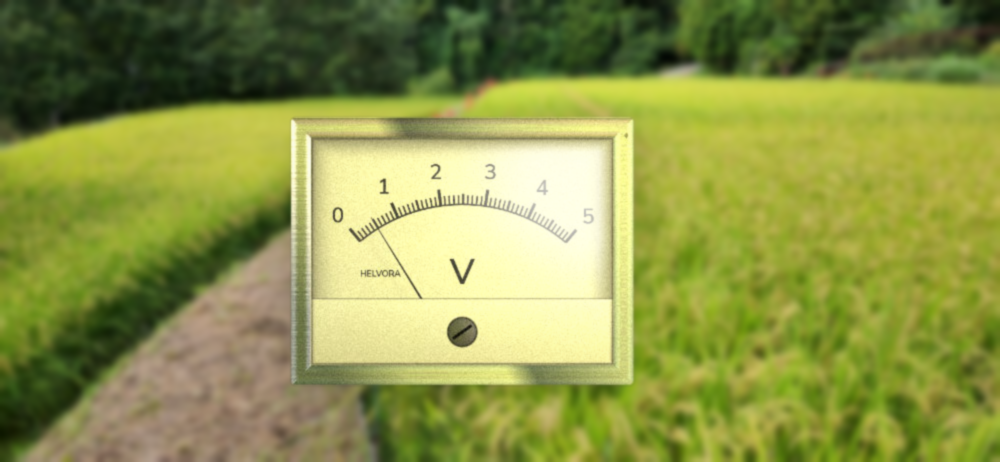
0.5V
